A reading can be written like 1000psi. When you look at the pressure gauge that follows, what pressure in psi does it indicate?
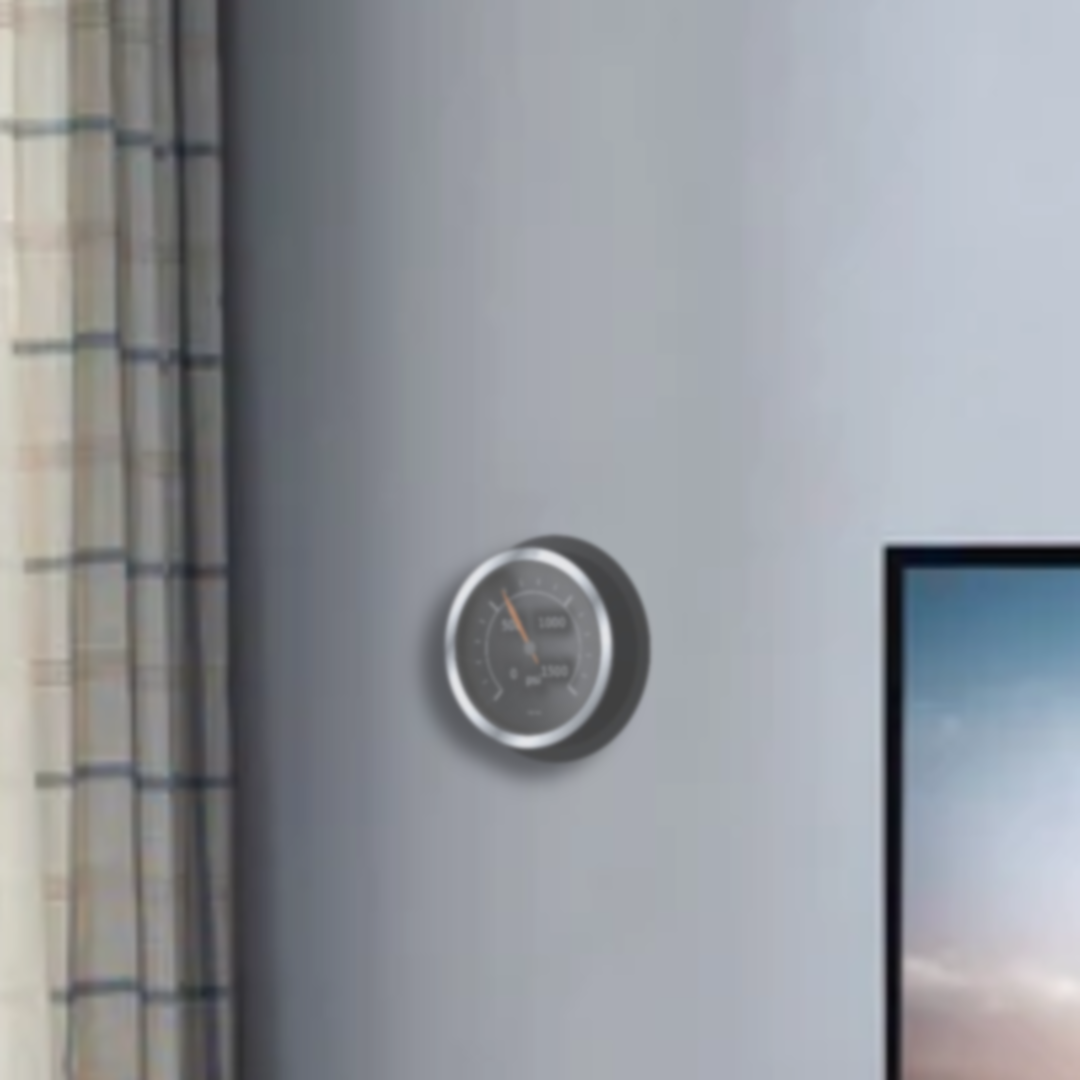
600psi
